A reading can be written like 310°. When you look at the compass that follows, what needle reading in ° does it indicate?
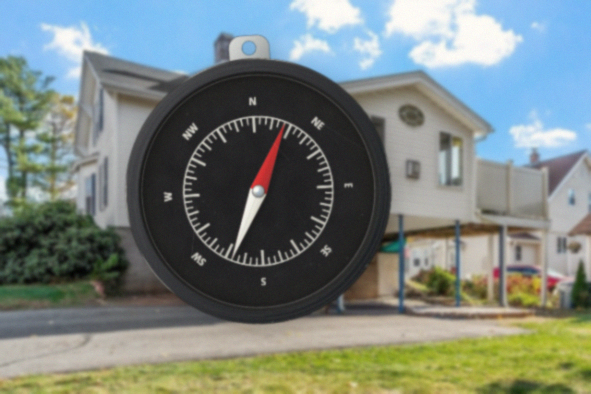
25°
